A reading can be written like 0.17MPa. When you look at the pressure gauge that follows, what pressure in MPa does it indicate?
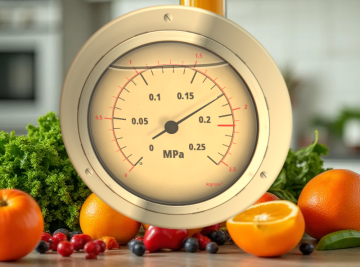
0.18MPa
